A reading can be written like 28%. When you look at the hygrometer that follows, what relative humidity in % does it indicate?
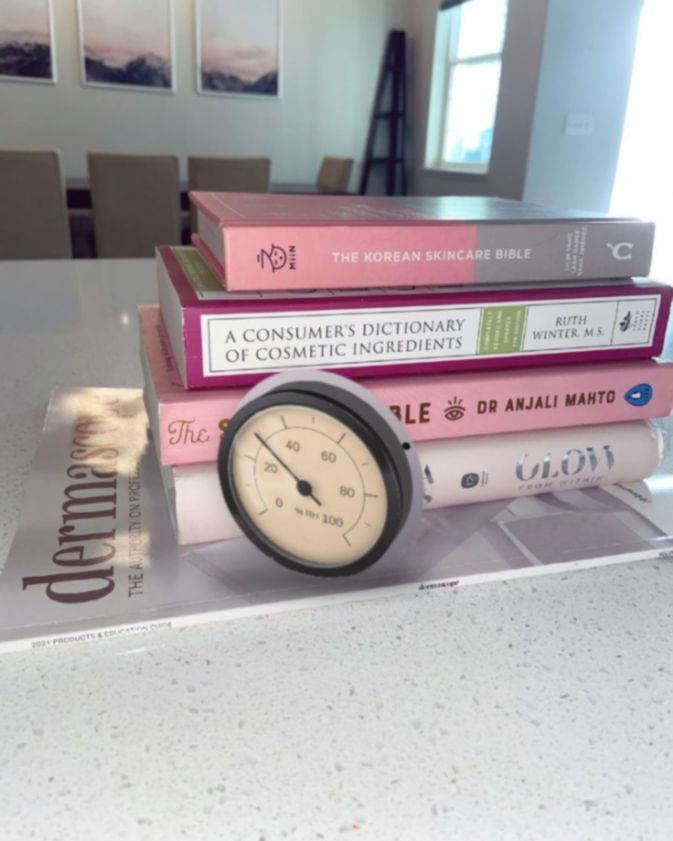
30%
